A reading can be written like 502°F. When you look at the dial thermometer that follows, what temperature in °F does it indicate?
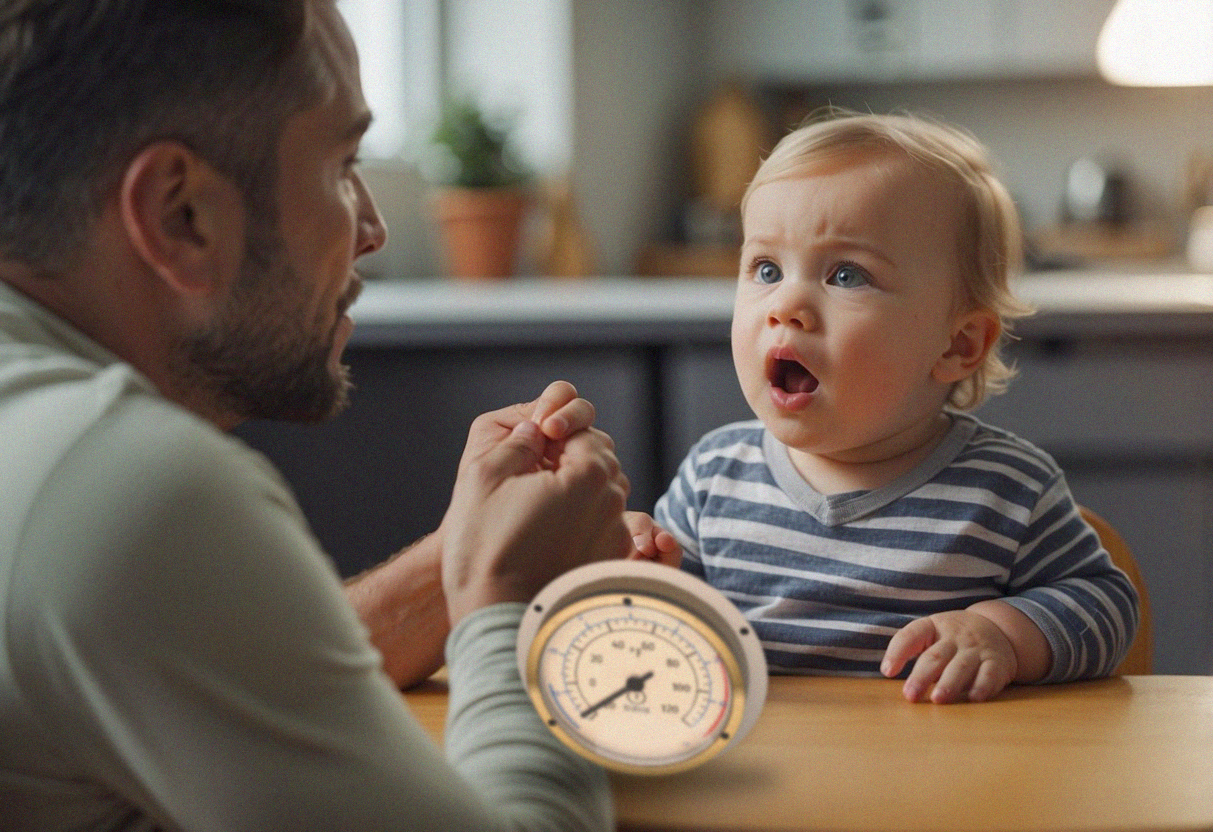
-16°F
